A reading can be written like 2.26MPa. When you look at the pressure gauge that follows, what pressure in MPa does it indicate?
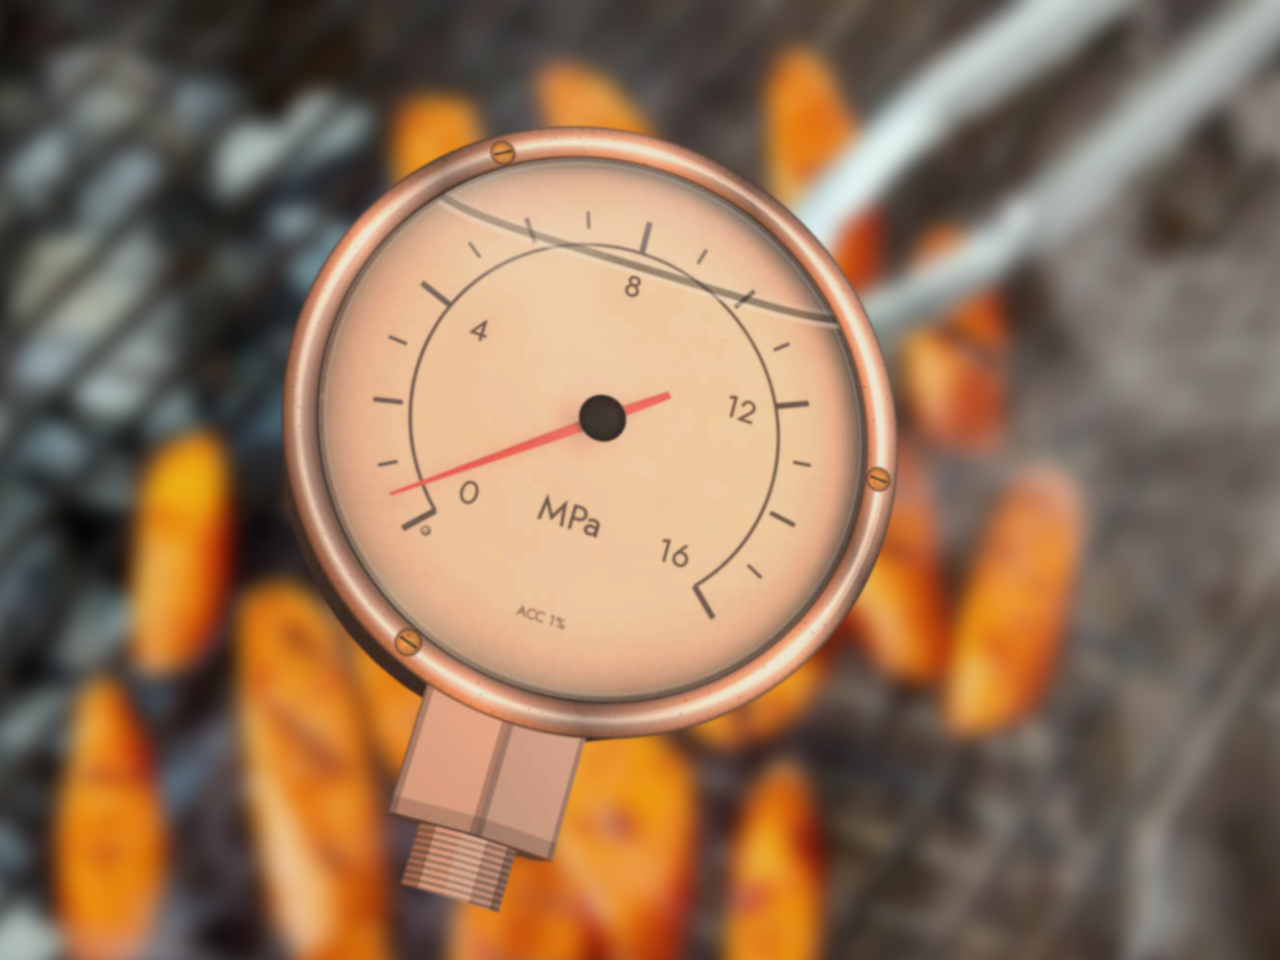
0.5MPa
